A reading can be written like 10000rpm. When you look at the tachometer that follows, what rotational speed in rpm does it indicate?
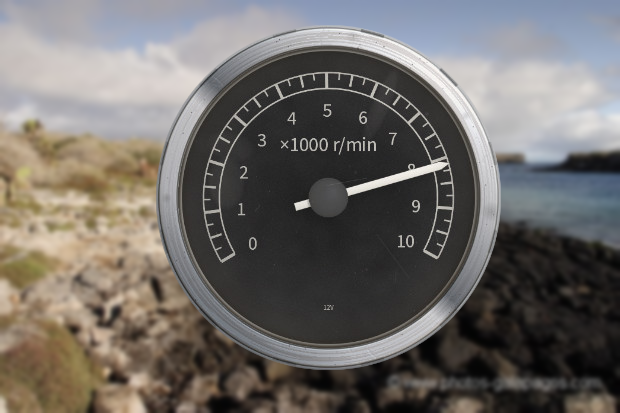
8125rpm
